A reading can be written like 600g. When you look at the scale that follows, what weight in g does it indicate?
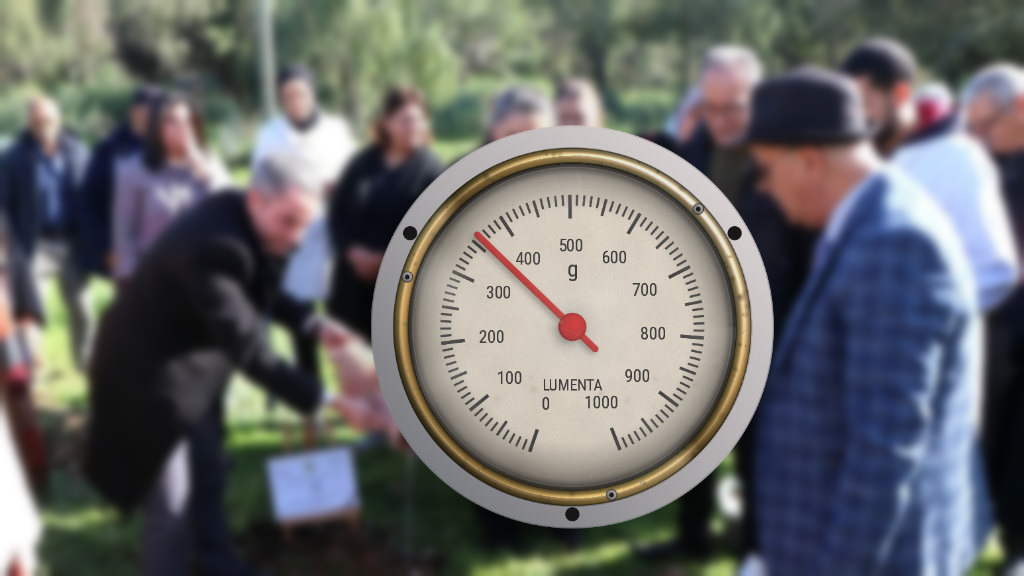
360g
